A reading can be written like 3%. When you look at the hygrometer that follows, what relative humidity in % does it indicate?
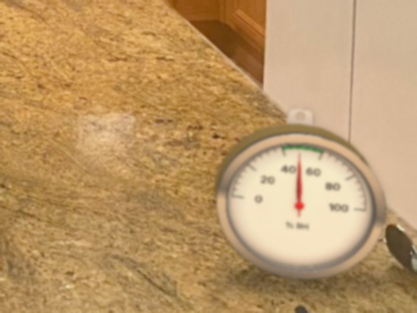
48%
